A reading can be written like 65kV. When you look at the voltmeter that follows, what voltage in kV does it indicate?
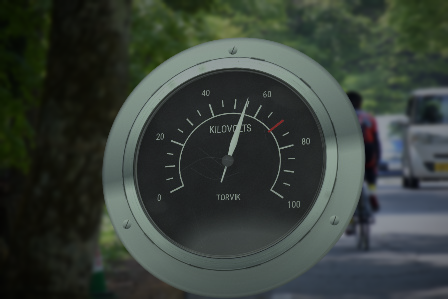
55kV
